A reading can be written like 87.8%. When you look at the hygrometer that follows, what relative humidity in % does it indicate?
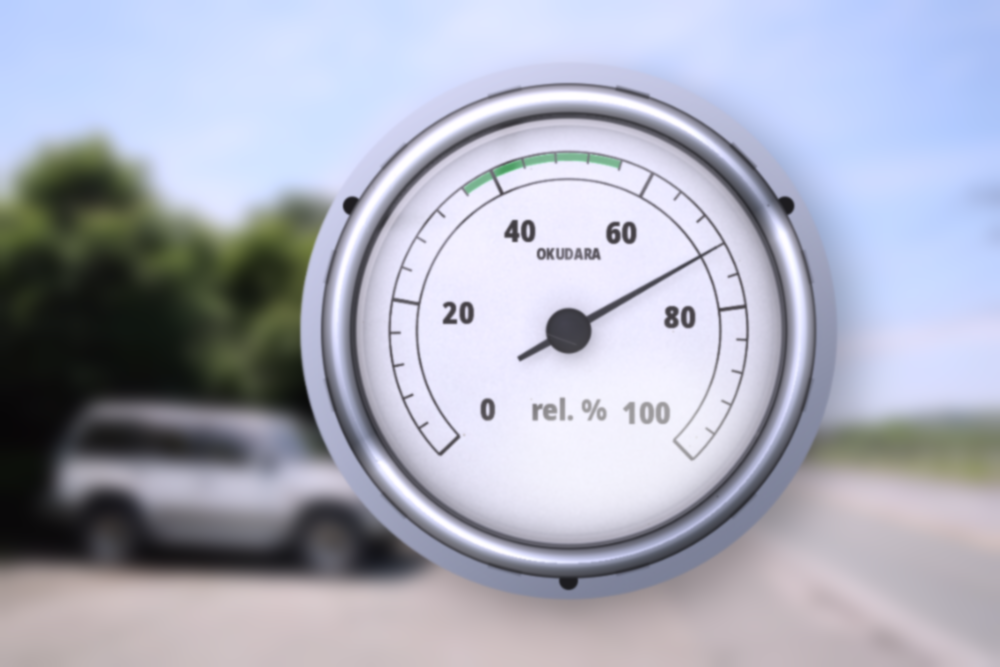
72%
